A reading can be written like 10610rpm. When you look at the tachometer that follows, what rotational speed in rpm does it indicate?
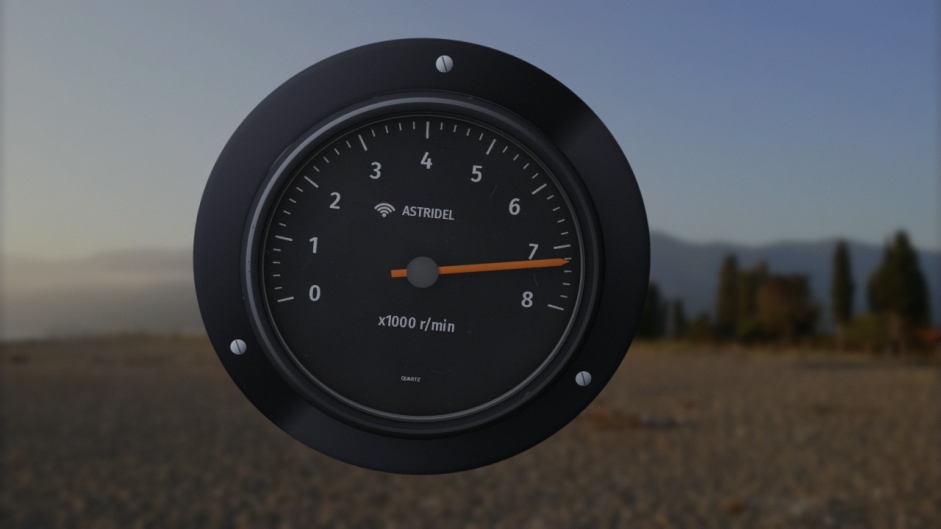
7200rpm
